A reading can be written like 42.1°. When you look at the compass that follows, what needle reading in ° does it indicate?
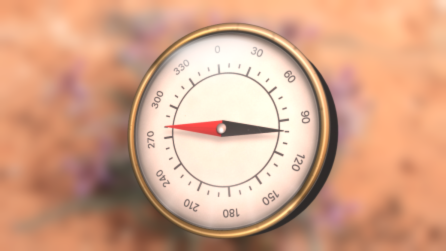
280°
